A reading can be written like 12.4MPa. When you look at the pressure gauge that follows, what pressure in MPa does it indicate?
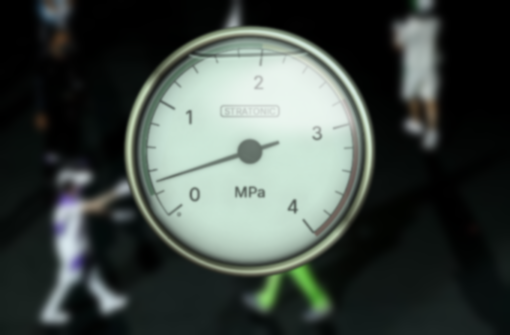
0.3MPa
